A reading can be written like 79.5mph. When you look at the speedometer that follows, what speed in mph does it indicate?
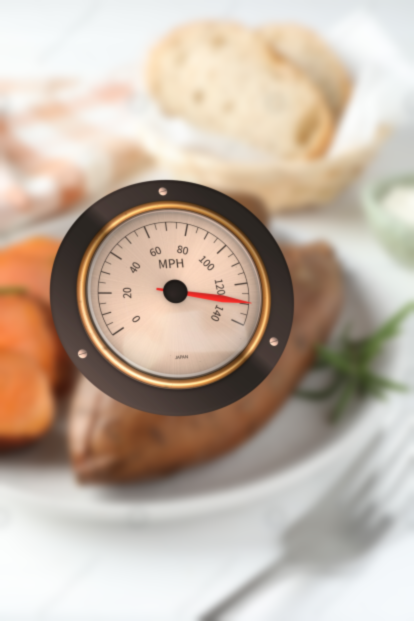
130mph
